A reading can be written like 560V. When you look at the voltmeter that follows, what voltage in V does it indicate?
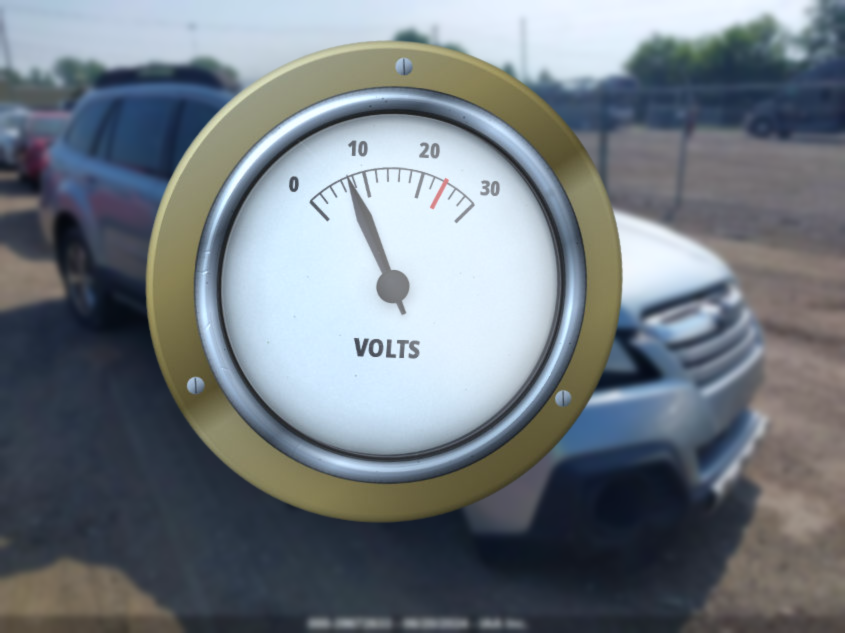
7V
